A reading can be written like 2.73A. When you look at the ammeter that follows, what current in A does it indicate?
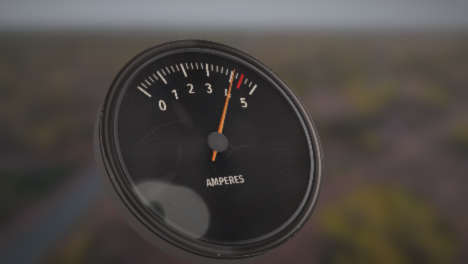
4A
